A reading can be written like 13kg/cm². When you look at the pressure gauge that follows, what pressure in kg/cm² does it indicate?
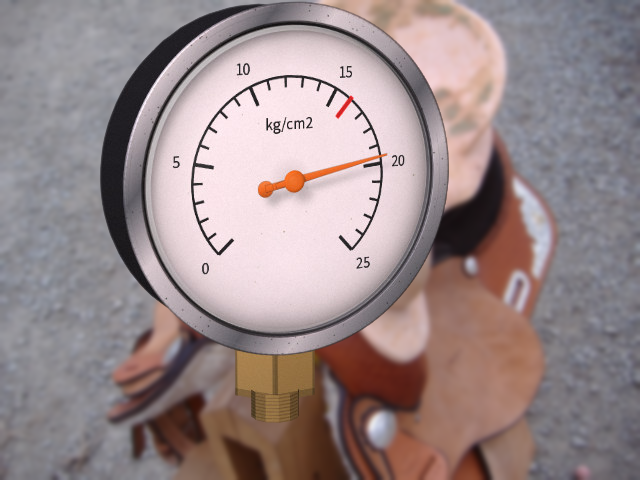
19.5kg/cm²
